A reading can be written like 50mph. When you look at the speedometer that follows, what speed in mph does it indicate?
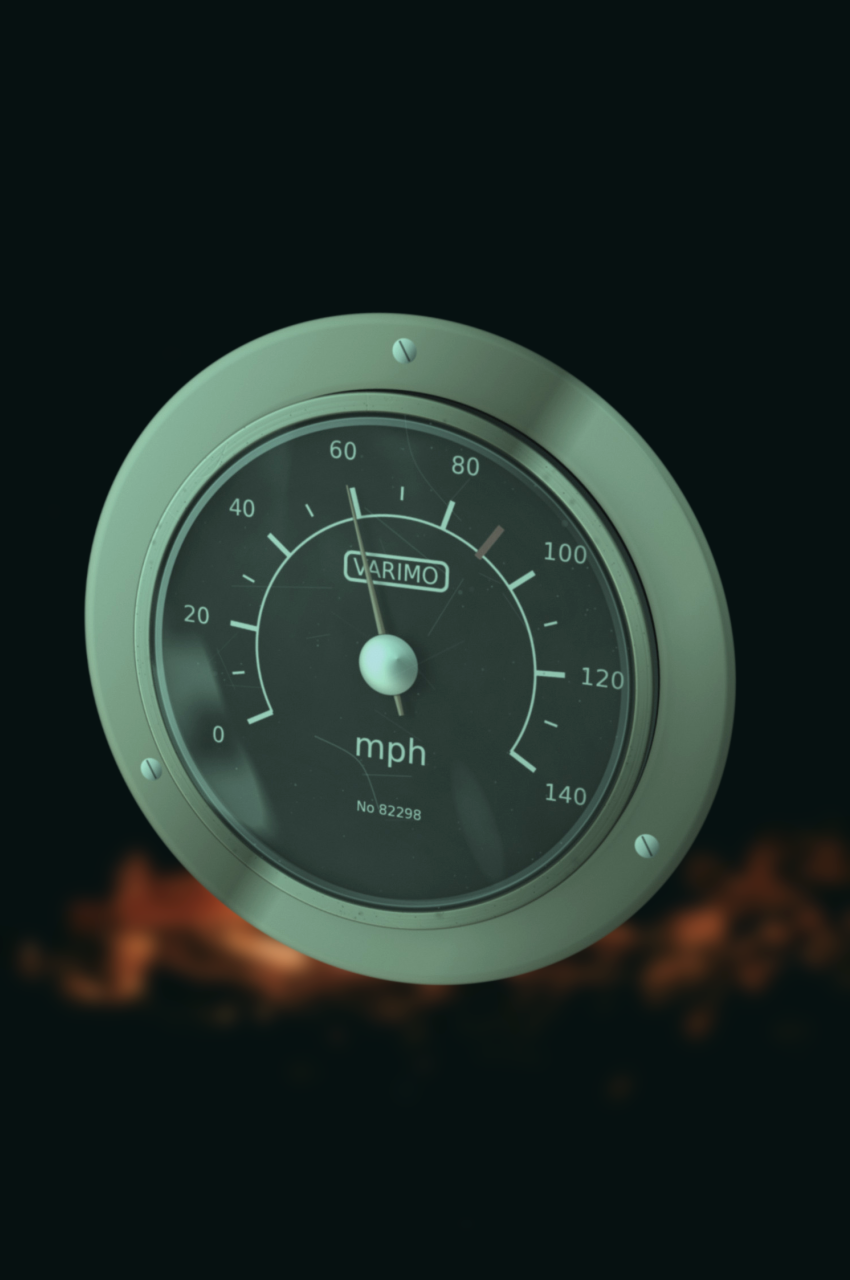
60mph
